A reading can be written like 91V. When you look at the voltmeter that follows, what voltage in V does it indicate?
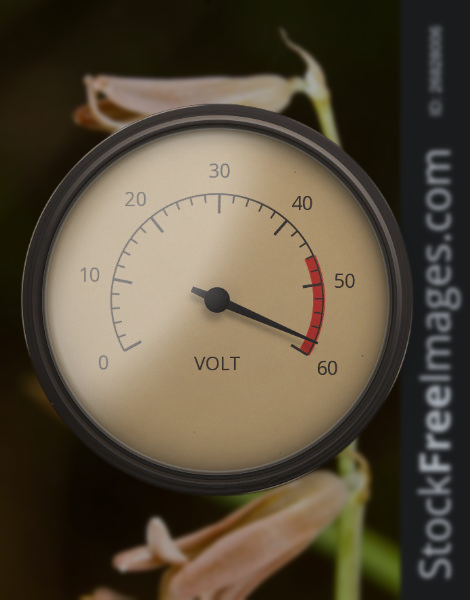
58V
